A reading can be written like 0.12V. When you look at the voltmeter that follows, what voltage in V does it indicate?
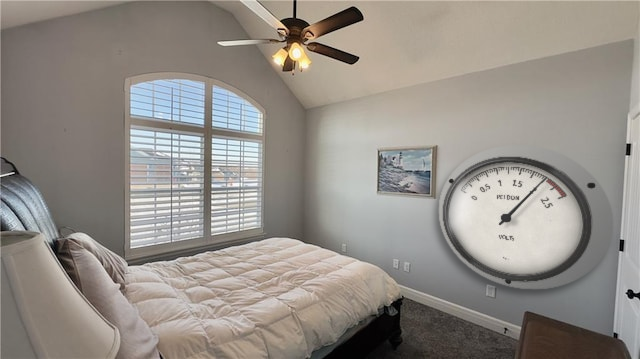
2V
